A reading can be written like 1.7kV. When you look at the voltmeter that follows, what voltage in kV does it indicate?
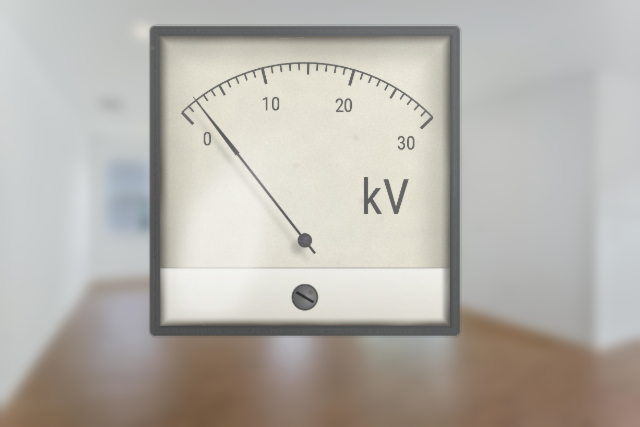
2kV
